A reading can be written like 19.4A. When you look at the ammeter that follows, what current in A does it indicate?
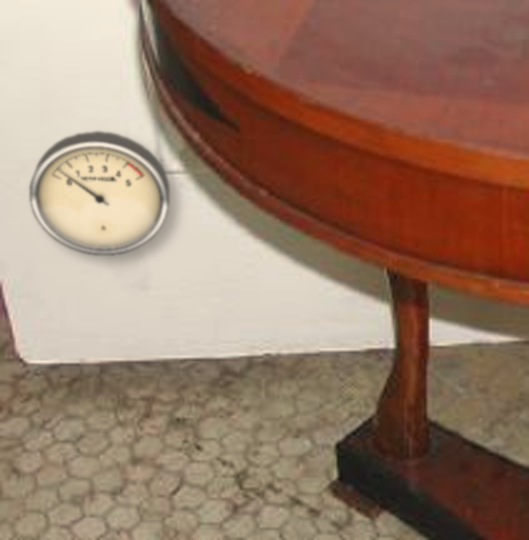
0.5A
